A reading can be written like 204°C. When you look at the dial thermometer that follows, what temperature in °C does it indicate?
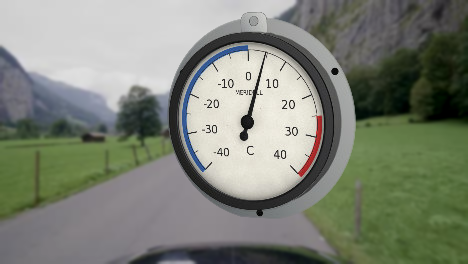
5°C
